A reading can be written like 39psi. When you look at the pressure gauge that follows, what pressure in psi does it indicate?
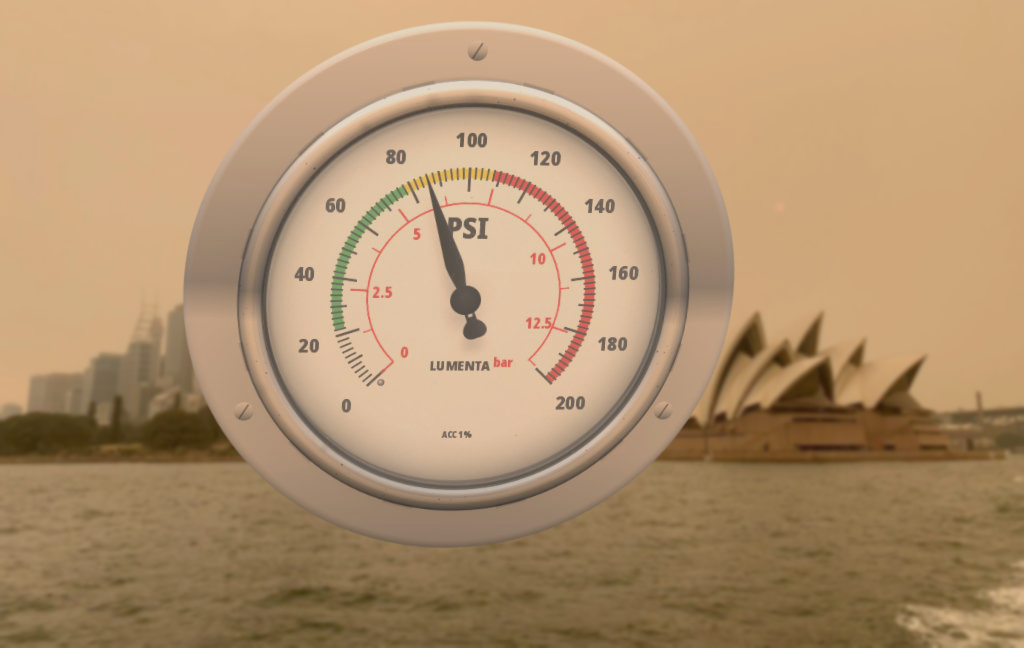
86psi
